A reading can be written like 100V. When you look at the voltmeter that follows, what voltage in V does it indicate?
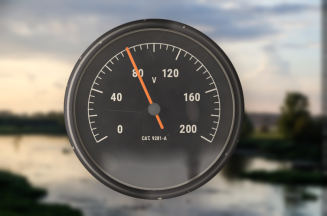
80V
